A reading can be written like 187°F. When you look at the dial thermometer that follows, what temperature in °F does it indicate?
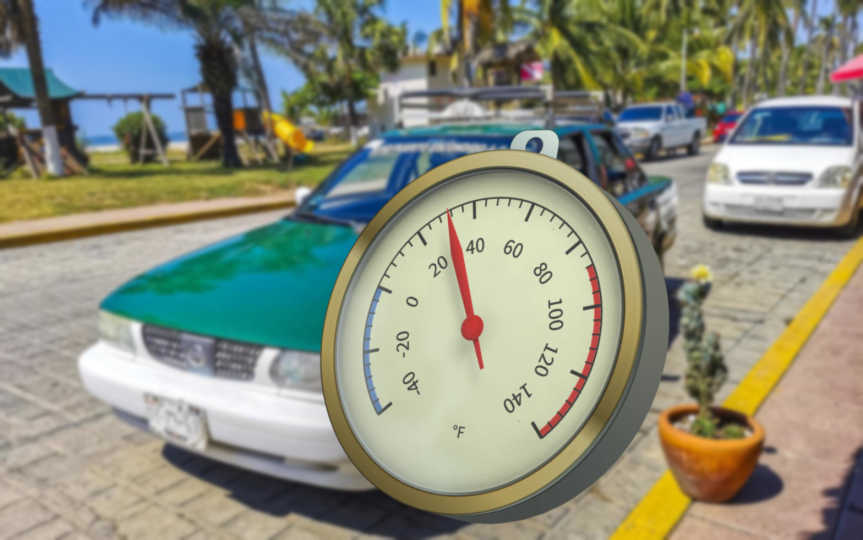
32°F
